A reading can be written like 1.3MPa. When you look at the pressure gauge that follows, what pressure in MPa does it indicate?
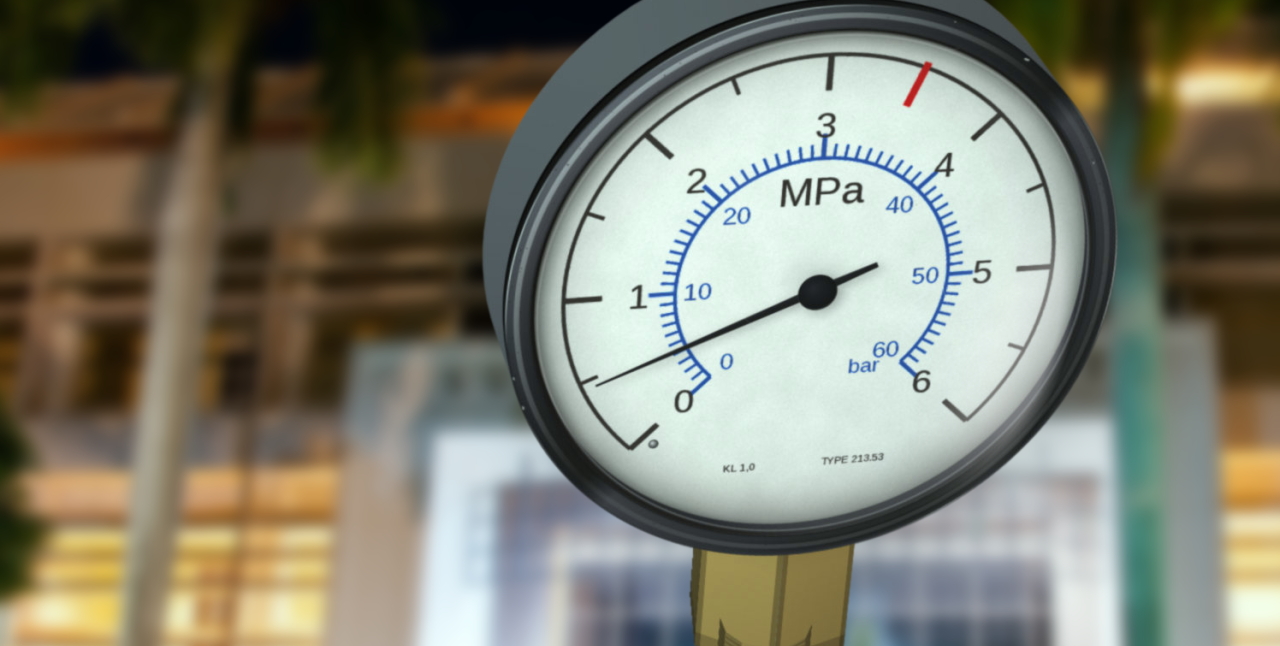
0.5MPa
